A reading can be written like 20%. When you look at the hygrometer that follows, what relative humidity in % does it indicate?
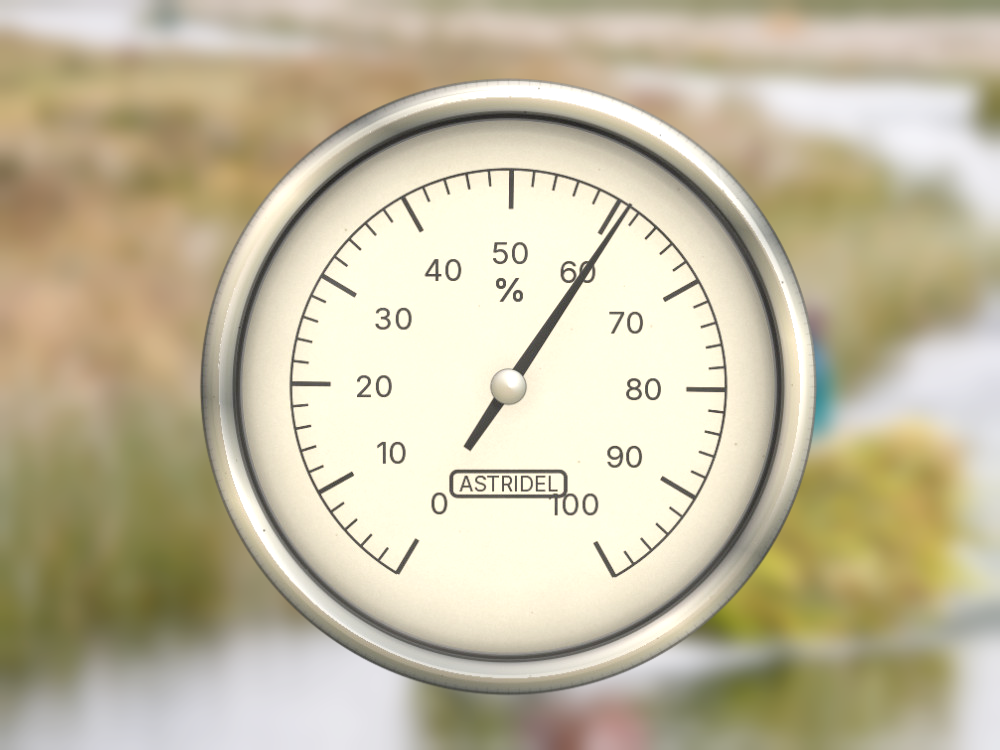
61%
